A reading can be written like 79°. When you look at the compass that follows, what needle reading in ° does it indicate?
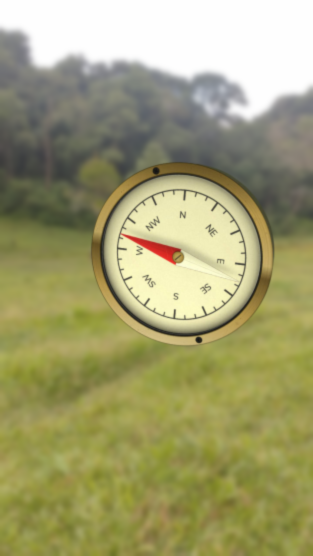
285°
